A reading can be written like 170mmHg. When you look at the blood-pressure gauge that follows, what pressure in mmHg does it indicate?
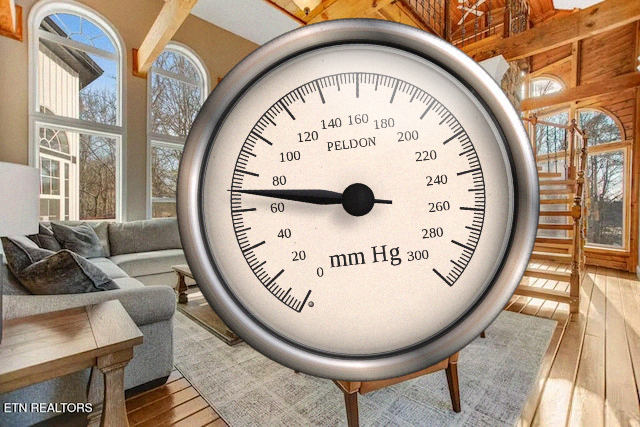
70mmHg
